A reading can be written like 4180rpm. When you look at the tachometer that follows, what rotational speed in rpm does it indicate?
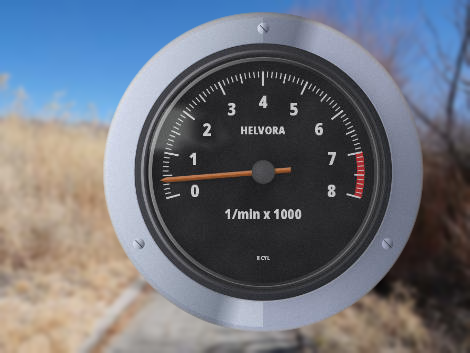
400rpm
